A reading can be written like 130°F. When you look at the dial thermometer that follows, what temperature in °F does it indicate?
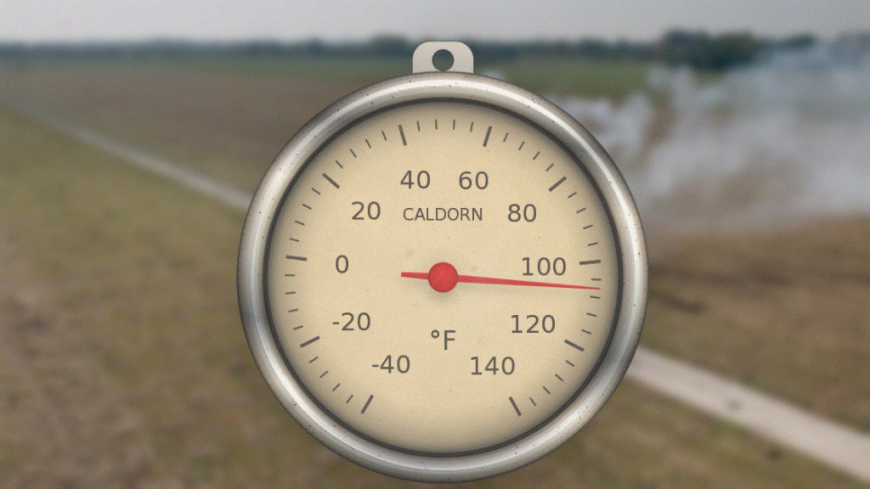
106°F
